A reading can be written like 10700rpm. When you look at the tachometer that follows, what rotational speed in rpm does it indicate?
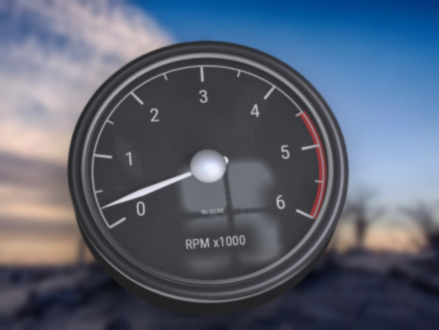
250rpm
